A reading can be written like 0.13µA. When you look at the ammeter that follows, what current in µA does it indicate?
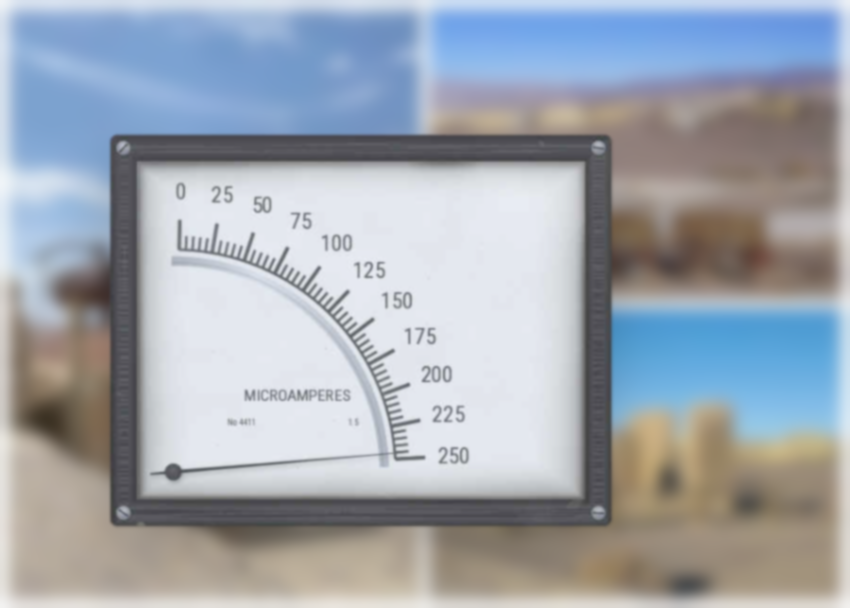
245µA
